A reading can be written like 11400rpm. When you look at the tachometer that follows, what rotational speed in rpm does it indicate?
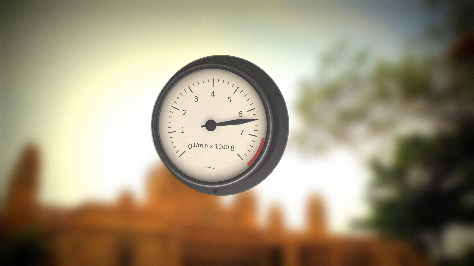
6400rpm
